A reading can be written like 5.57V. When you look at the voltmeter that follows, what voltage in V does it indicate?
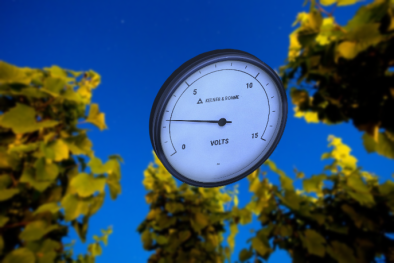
2.5V
